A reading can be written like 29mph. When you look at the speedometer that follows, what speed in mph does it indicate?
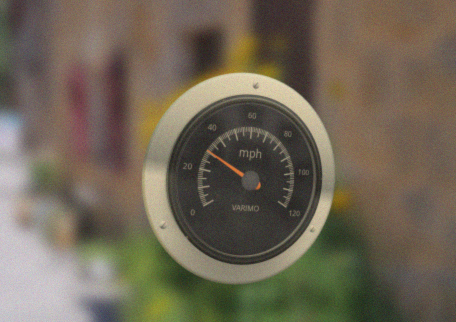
30mph
